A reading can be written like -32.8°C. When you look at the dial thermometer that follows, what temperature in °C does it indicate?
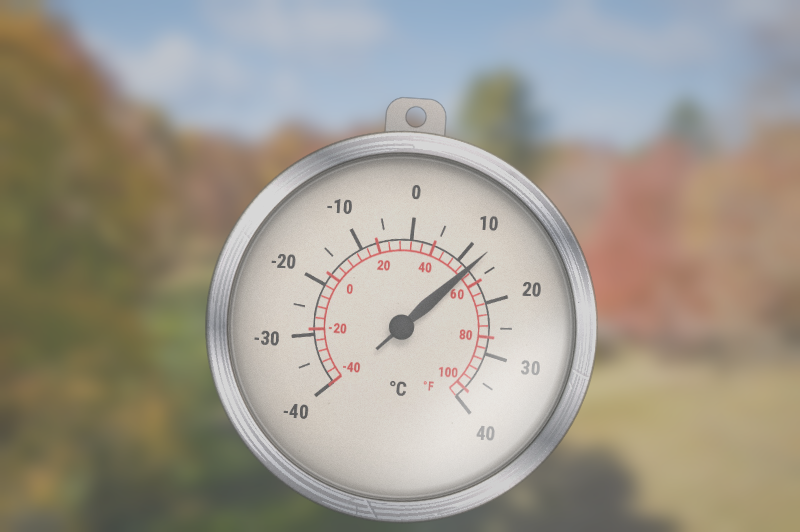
12.5°C
